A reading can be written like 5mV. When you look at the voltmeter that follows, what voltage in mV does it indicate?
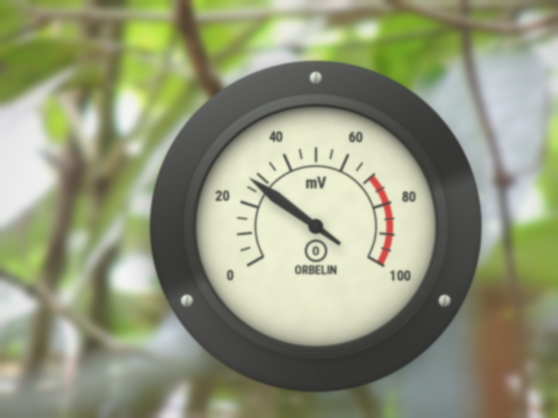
27.5mV
